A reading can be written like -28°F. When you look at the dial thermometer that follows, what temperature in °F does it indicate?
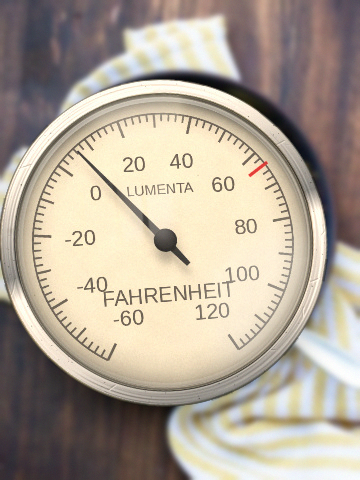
6°F
